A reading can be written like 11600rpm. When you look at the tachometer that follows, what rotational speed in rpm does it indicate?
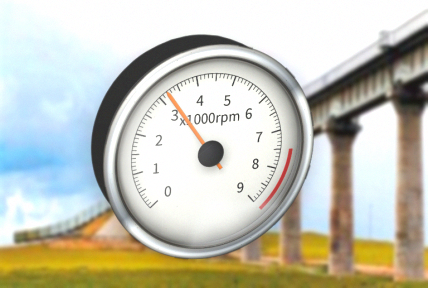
3200rpm
